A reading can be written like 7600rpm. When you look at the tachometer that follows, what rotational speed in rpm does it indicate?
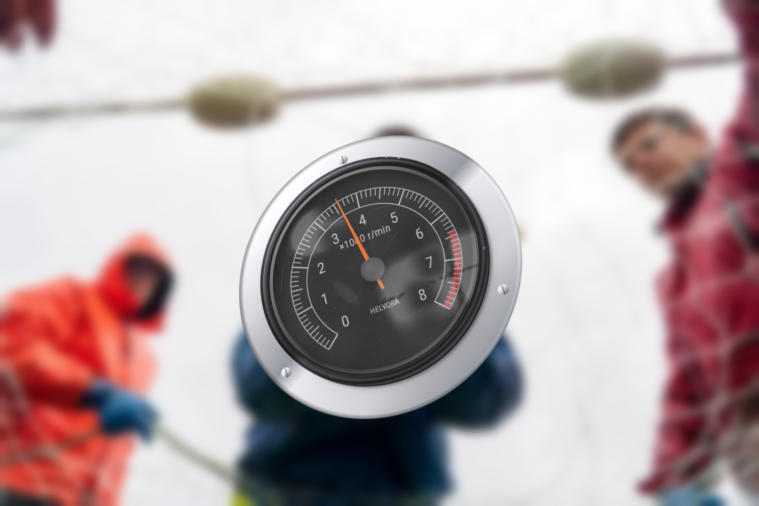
3600rpm
